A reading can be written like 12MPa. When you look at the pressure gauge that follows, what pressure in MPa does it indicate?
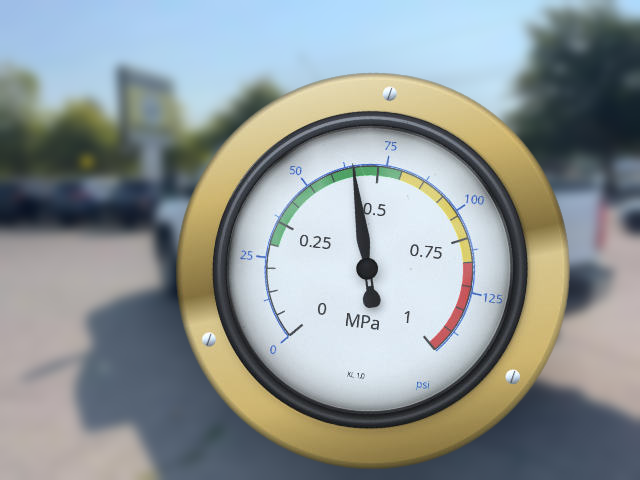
0.45MPa
